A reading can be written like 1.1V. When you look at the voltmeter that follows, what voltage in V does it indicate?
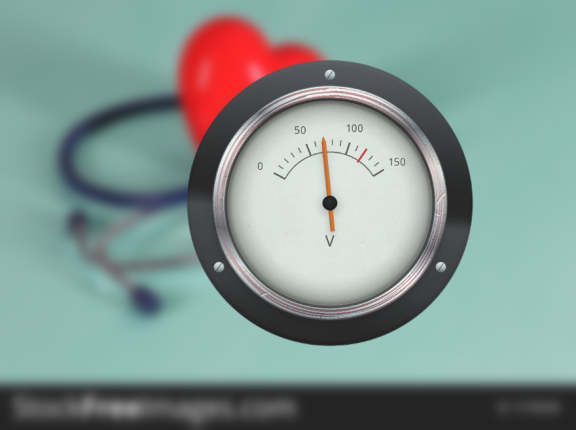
70V
